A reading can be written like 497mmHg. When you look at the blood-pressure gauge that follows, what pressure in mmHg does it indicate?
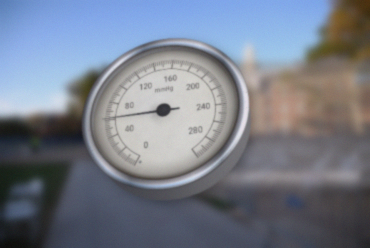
60mmHg
